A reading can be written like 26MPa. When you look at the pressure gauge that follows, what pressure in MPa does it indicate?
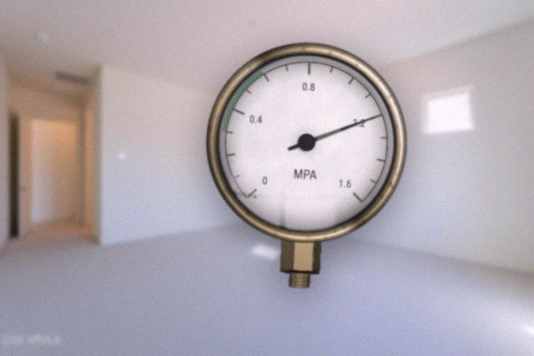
1.2MPa
